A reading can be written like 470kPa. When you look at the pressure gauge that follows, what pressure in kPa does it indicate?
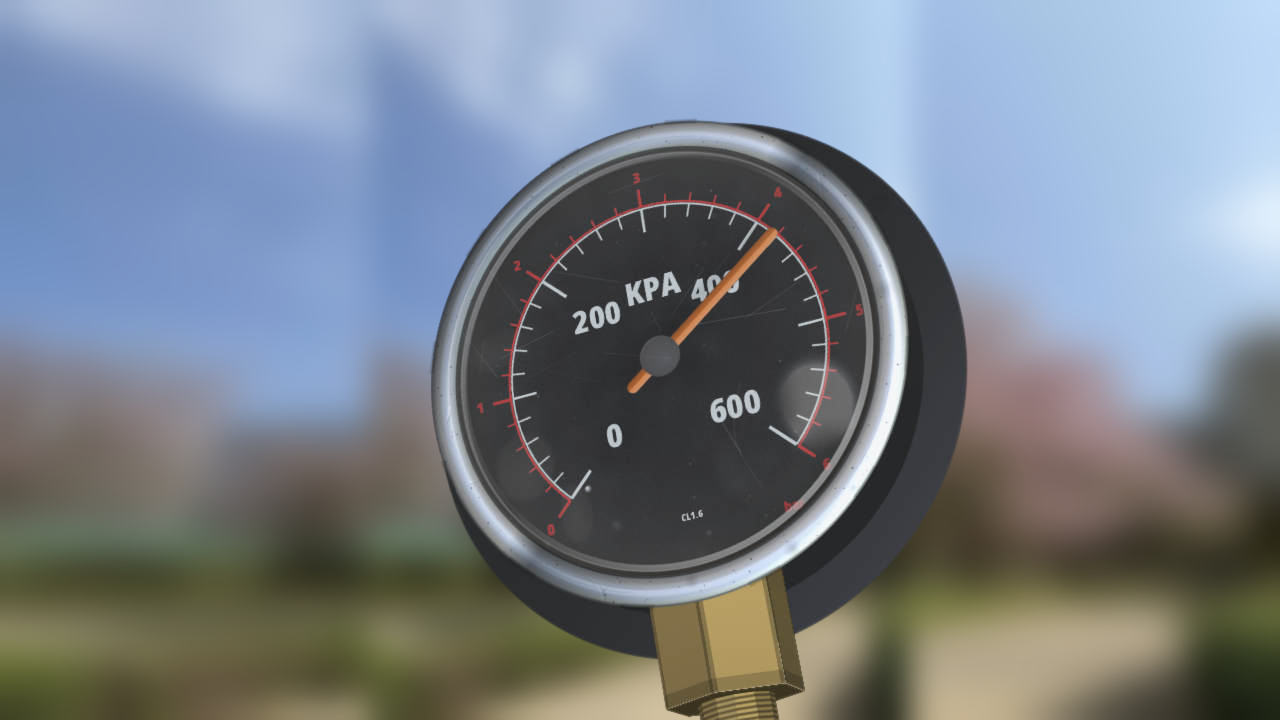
420kPa
